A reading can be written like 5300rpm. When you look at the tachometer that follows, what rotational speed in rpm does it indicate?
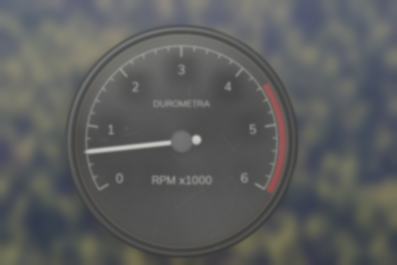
600rpm
